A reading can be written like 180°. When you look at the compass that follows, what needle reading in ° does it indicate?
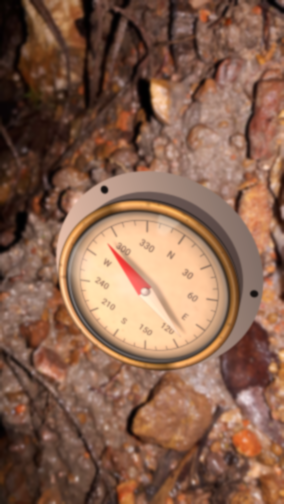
290°
